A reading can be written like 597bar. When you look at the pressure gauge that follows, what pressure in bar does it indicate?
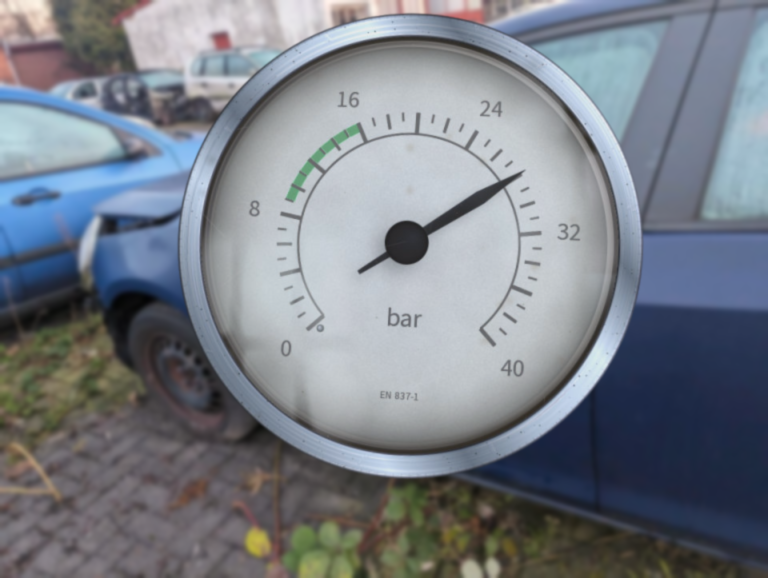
28bar
